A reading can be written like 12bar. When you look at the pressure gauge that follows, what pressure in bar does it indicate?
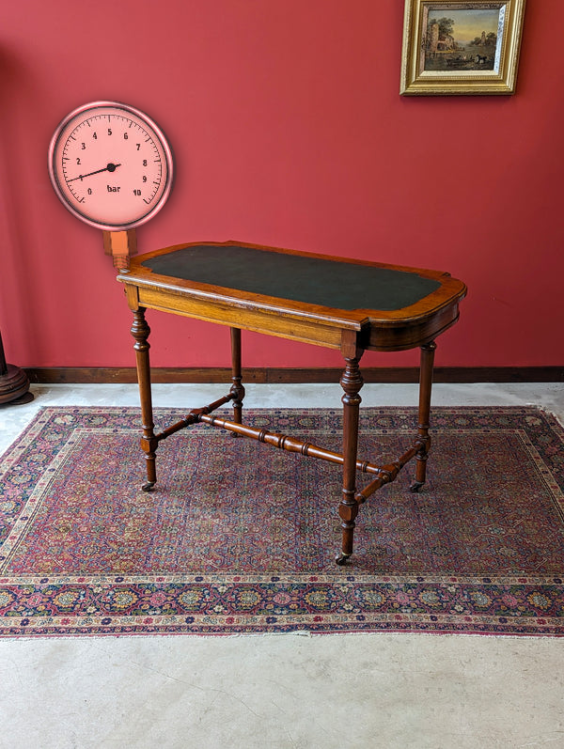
1bar
